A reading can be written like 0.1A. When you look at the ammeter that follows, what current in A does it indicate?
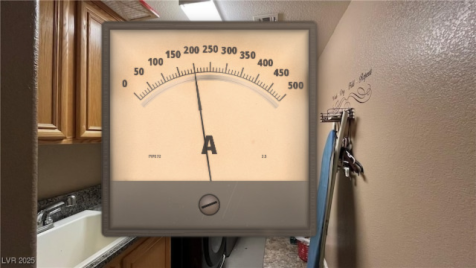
200A
